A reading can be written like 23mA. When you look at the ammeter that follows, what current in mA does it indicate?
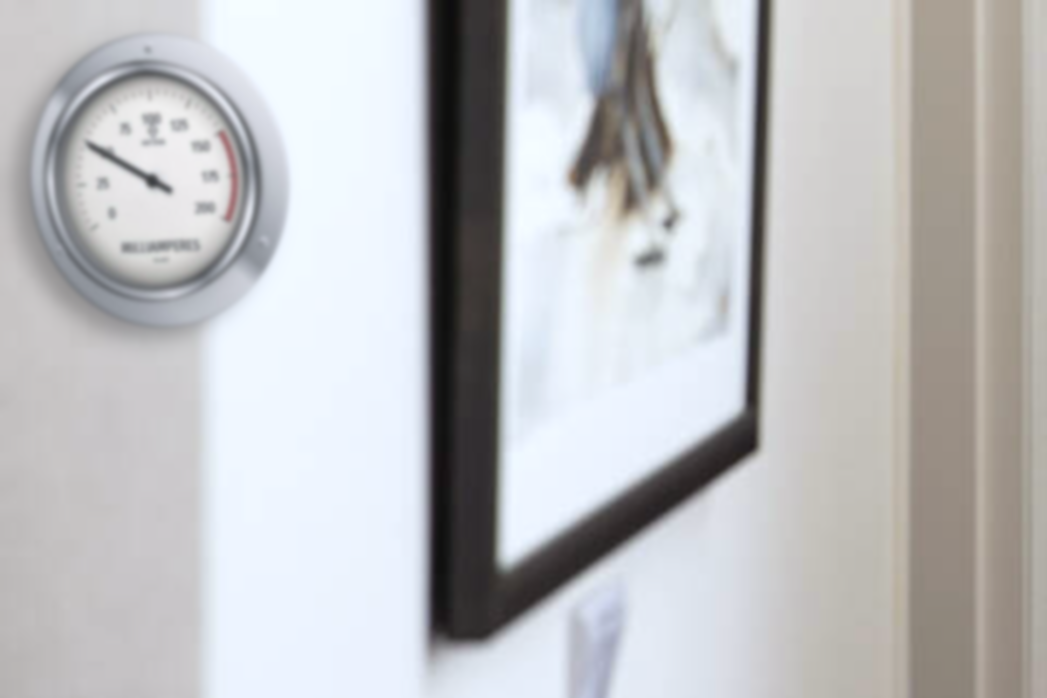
50mA
